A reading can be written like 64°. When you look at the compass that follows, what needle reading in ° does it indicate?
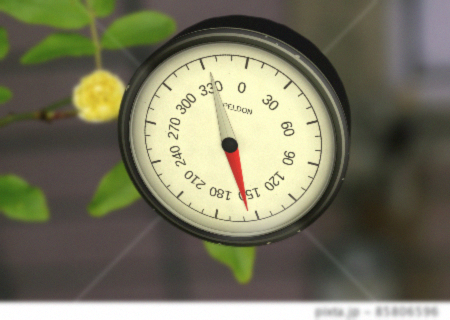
155°
